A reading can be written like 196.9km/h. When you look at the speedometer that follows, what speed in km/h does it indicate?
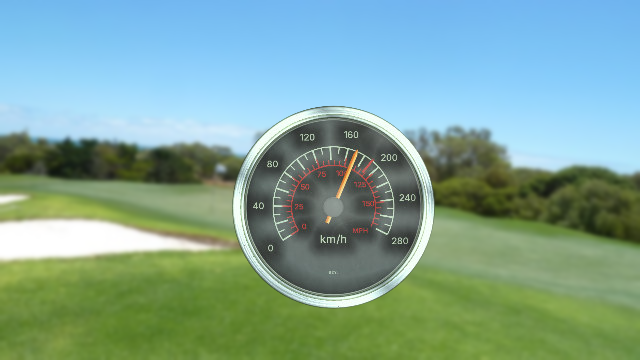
170km/h
